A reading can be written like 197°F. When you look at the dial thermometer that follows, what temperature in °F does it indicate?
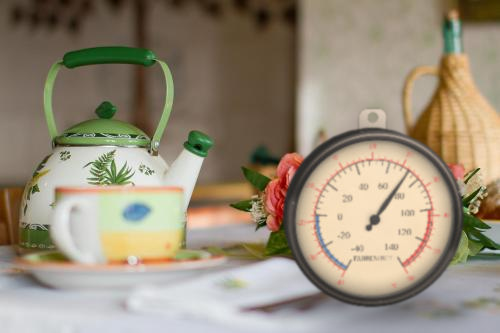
72°F
